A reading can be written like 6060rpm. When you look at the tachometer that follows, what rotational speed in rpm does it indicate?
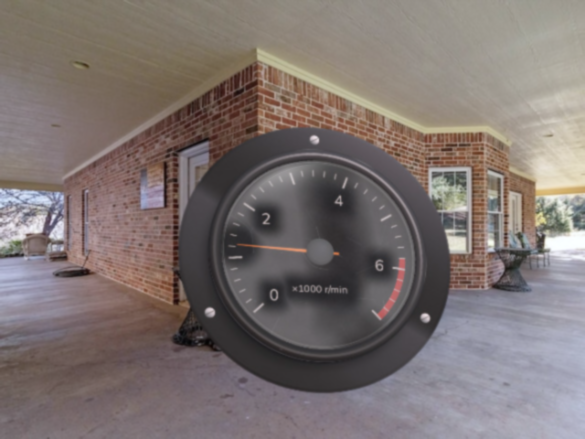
1200rpm
